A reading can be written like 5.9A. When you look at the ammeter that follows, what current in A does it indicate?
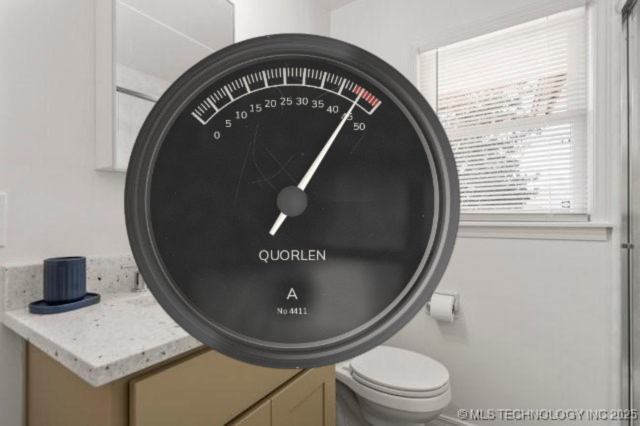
45A
